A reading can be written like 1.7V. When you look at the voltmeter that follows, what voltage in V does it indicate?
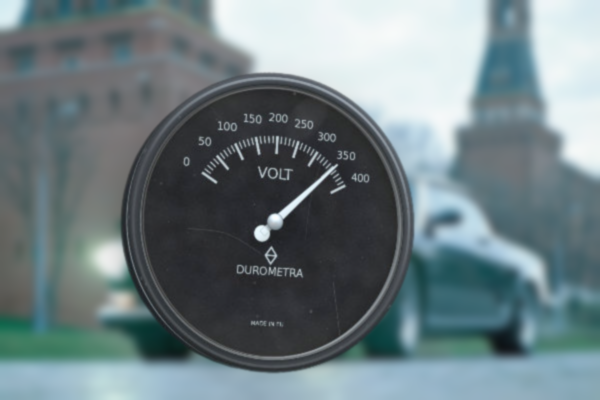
350V
